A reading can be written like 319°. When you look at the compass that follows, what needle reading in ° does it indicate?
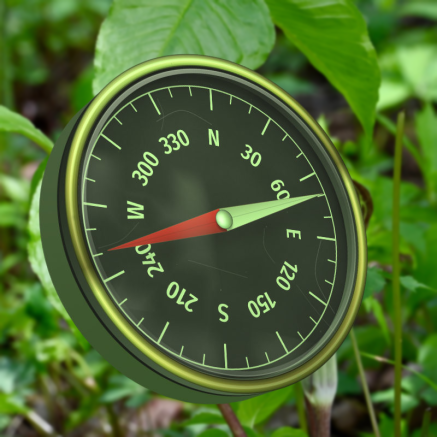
250°
